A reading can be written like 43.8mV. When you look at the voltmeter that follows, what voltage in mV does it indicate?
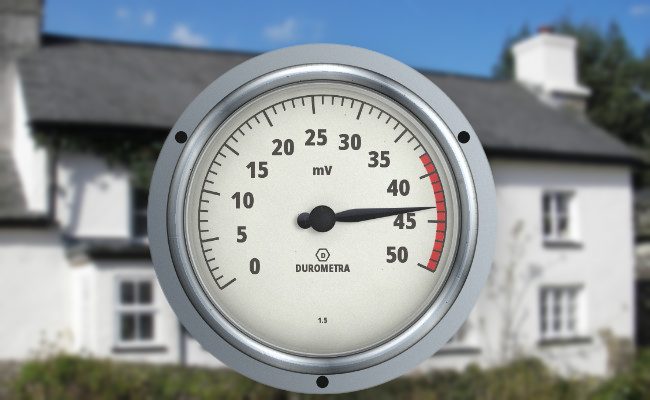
43.5mV
